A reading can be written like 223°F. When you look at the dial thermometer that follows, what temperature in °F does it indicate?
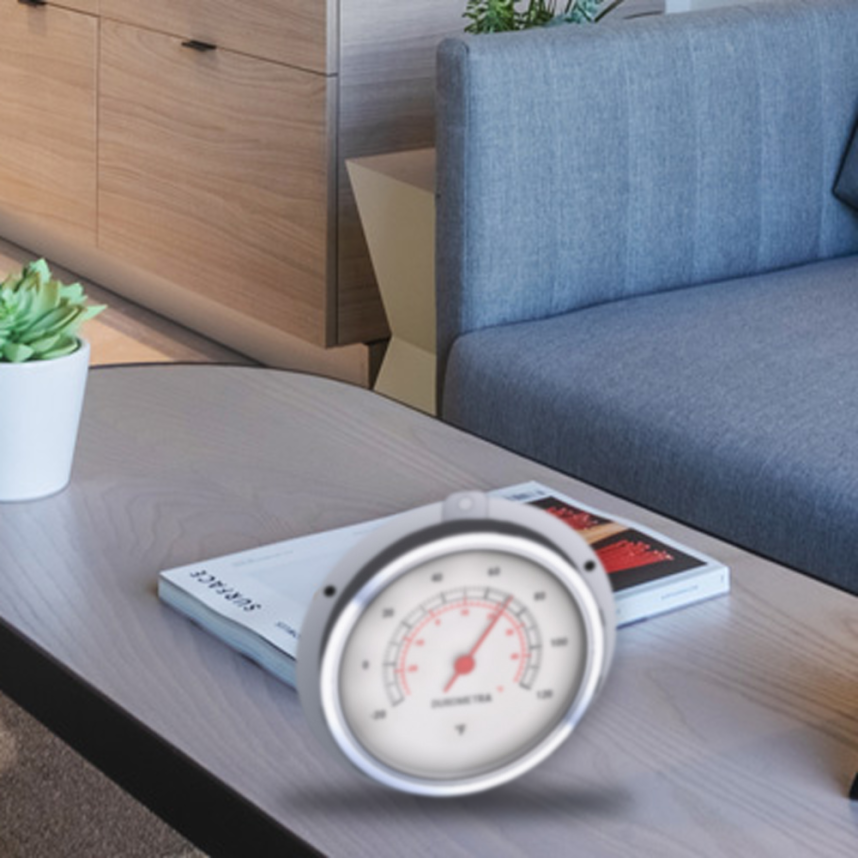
70°F
